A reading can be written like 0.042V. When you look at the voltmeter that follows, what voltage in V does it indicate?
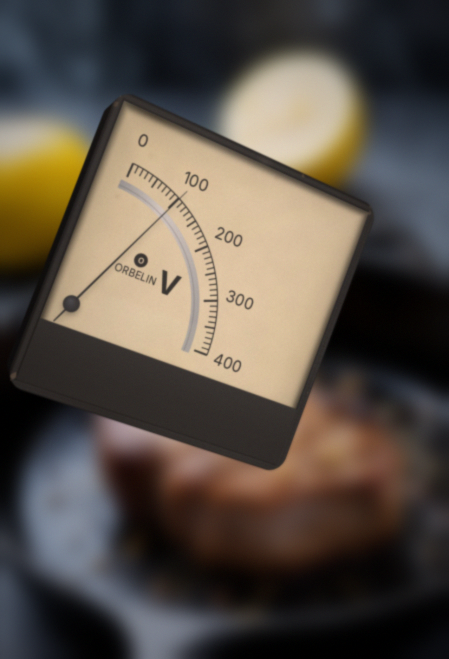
100V
